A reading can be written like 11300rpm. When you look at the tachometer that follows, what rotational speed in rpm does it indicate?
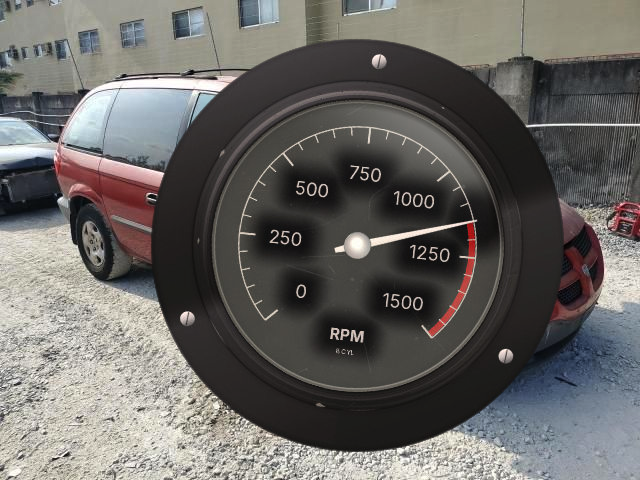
1150rpm
